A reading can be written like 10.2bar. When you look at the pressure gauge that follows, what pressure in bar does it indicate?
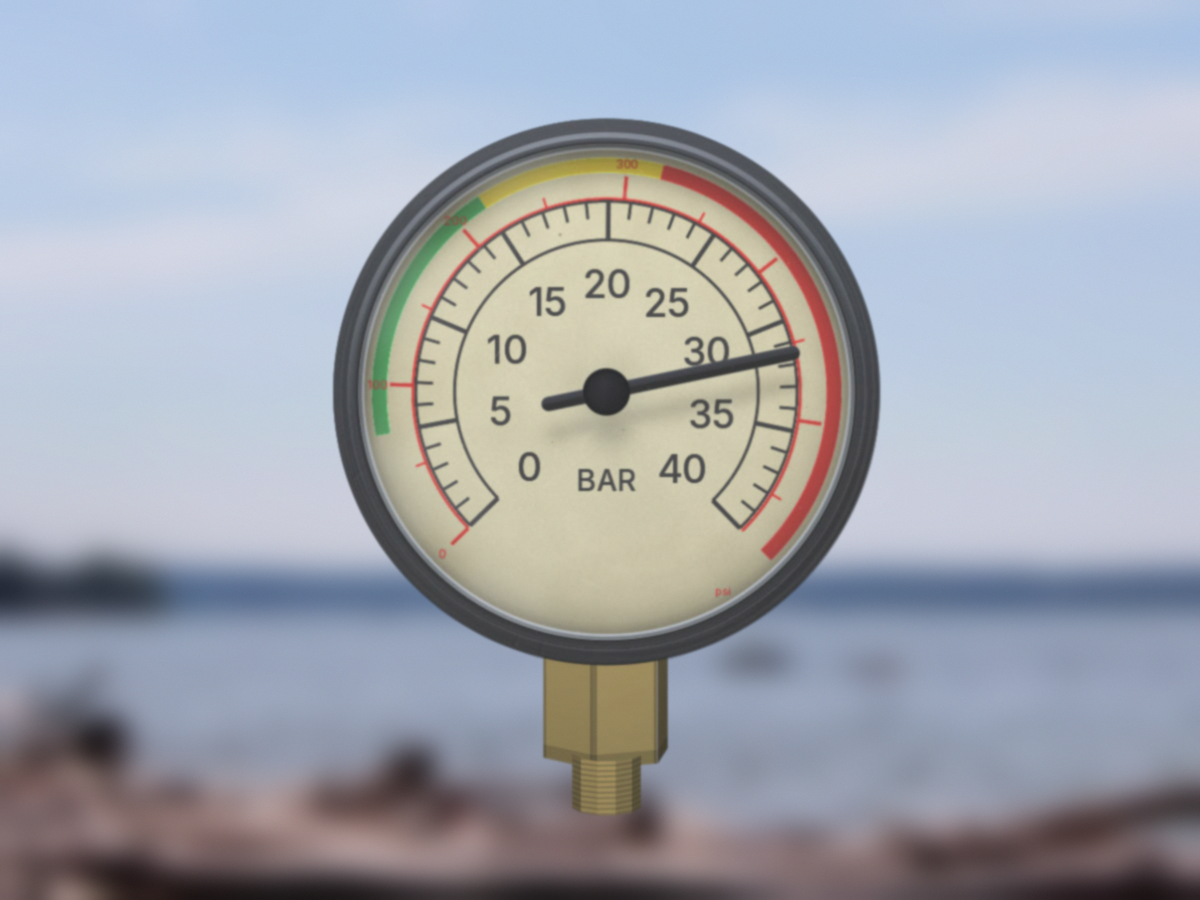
31.5bar
